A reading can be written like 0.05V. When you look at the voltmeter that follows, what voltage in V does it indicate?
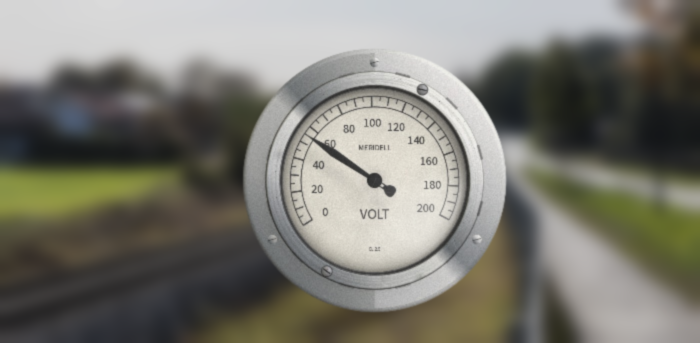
55V
